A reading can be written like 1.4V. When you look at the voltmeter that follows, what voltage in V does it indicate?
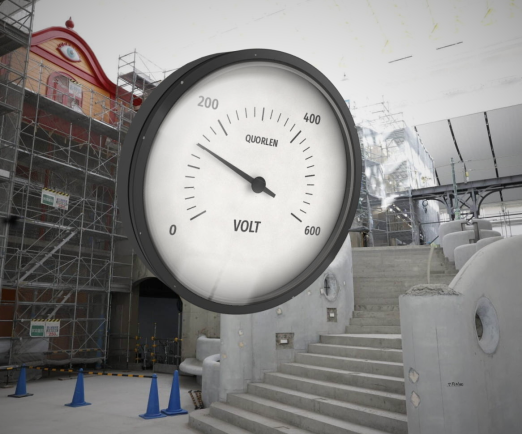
140V
